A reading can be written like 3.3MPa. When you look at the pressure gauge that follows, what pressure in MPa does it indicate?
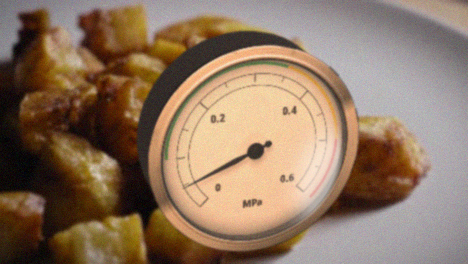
0.05MPa
